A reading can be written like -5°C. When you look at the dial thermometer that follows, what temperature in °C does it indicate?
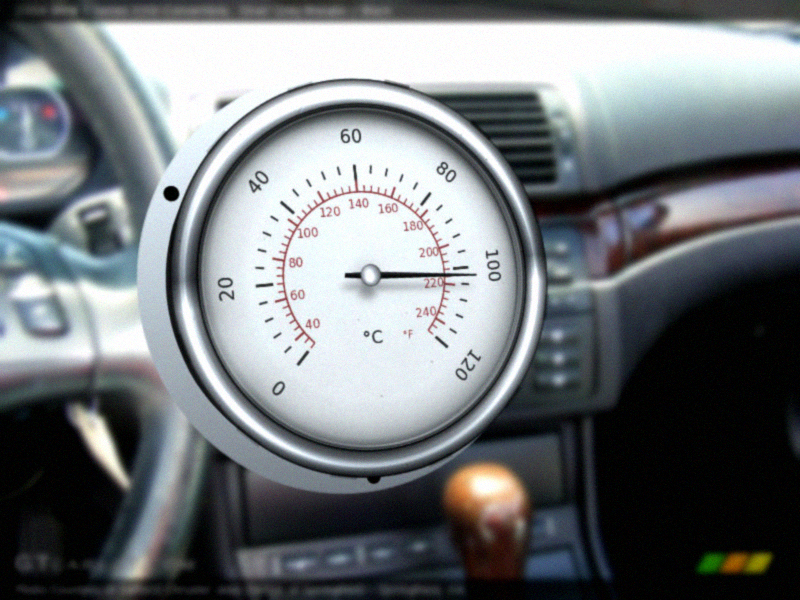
102°C
